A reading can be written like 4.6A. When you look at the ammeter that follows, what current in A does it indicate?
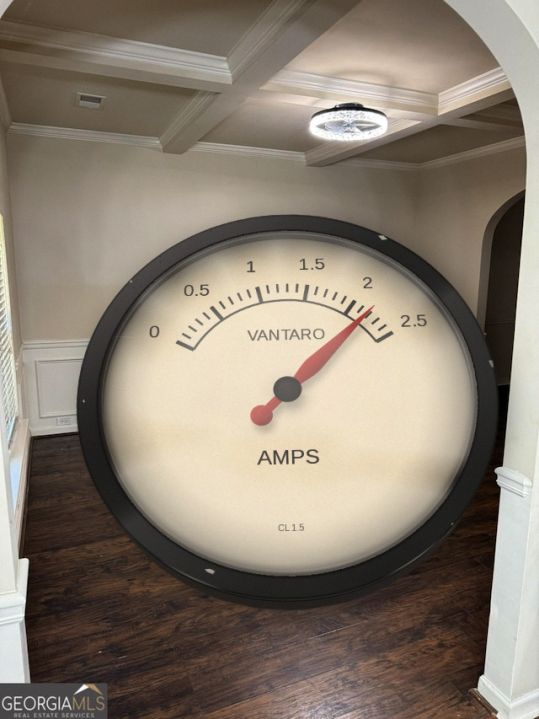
2.2A
